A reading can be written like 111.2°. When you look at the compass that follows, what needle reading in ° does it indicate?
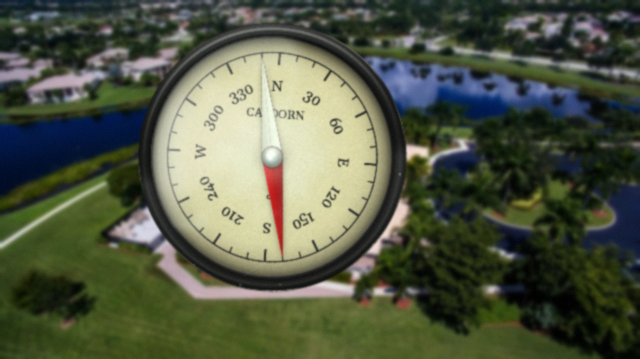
170°
